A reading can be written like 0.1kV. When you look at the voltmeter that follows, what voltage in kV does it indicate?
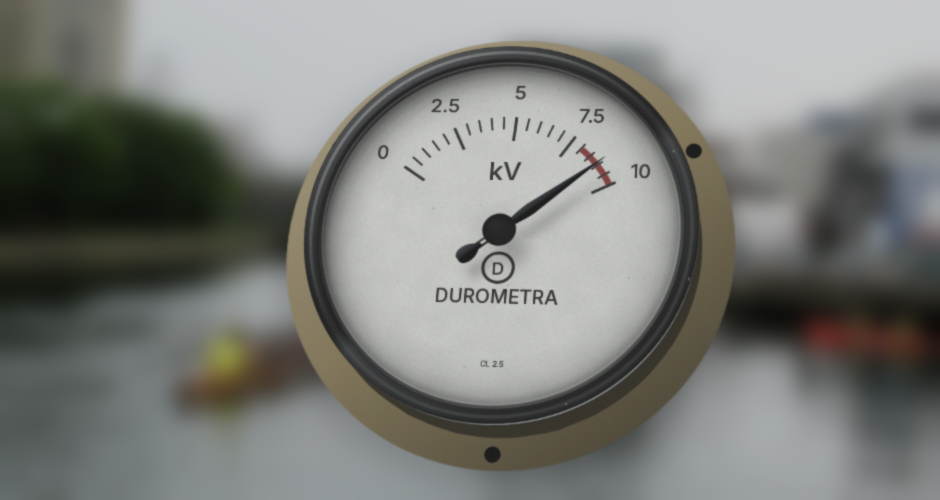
9kV
